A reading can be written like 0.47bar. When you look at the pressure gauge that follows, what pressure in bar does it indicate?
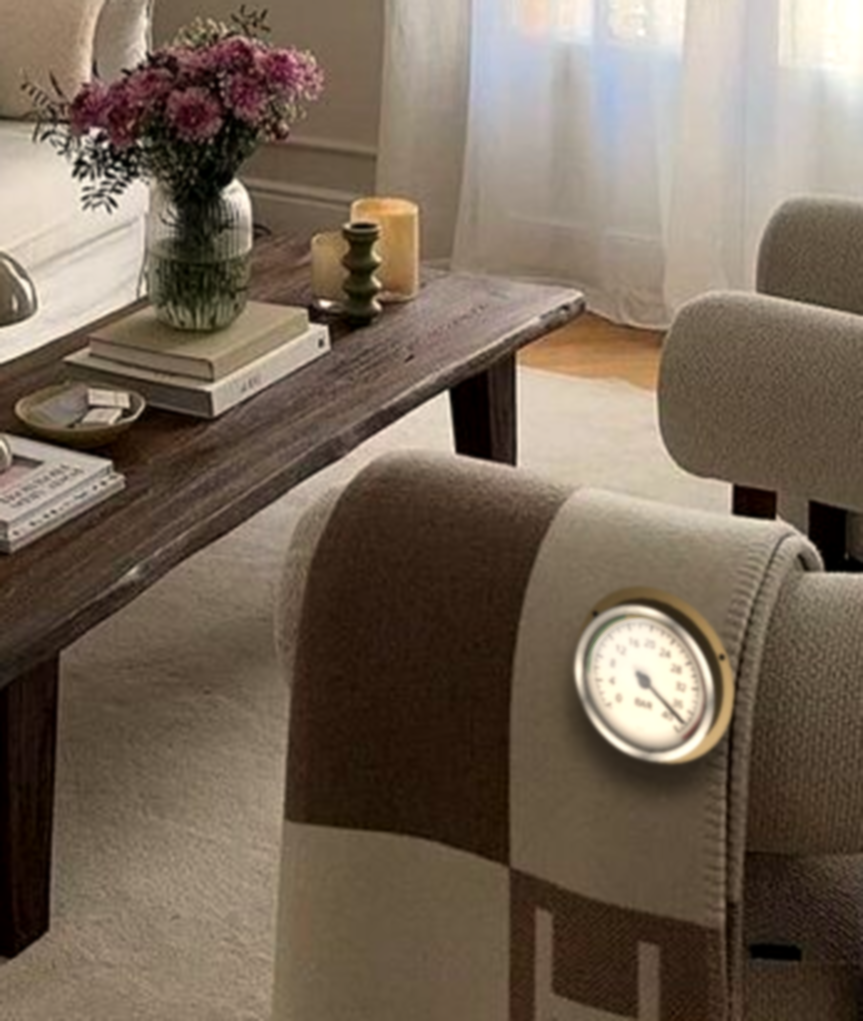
38bar
